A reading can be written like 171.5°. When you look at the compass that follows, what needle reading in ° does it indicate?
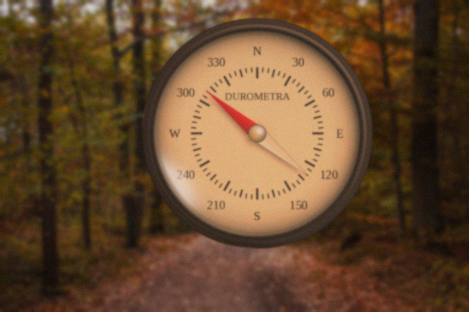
310°
